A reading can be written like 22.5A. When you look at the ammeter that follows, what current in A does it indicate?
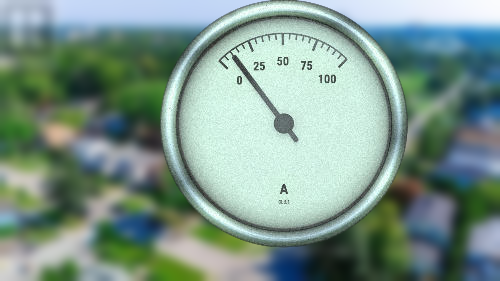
10A
